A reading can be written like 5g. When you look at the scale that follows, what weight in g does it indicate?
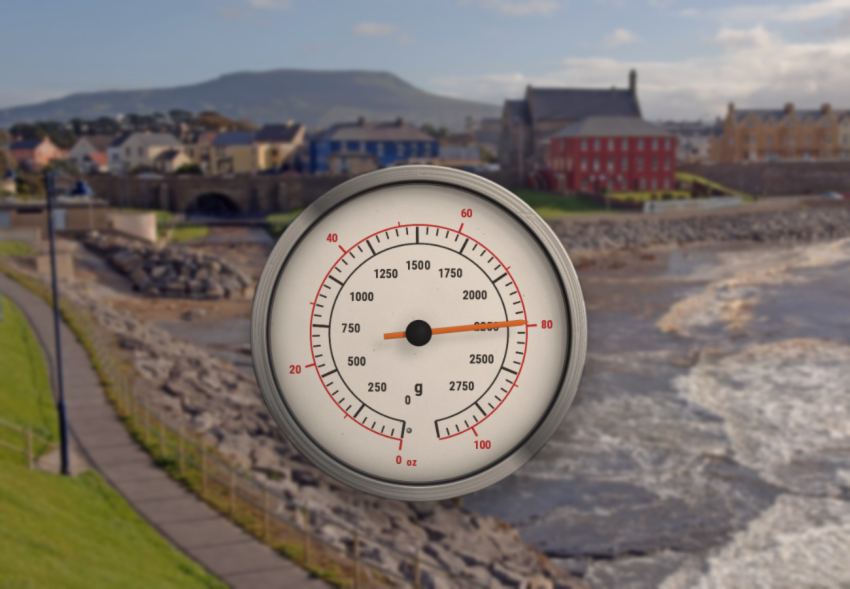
2250g
